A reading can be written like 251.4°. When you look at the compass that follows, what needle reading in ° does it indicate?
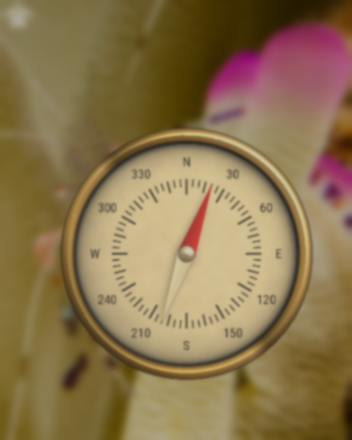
20°
